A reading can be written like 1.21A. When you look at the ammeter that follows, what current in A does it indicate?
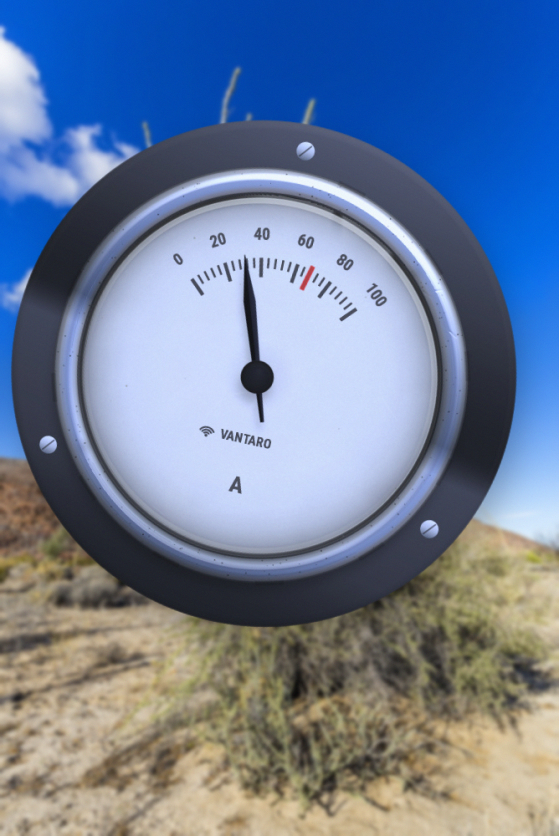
32A
